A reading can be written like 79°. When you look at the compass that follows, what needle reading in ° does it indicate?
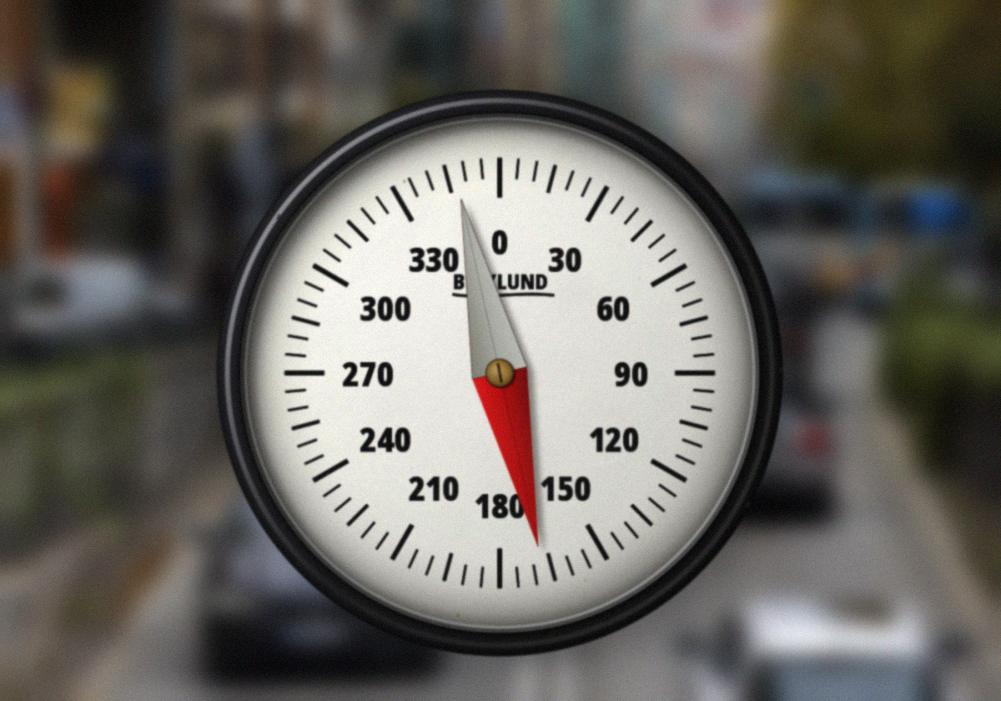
167.5°
